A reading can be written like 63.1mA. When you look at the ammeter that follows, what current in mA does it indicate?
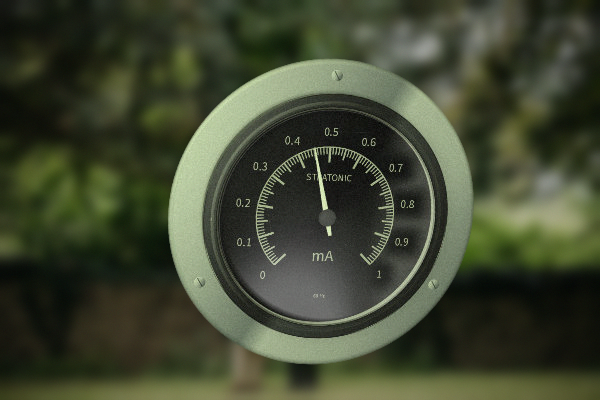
0.45mA
